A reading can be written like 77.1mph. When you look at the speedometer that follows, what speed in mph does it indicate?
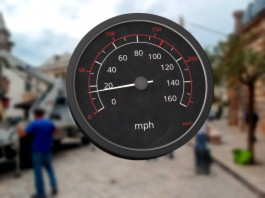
15mph
